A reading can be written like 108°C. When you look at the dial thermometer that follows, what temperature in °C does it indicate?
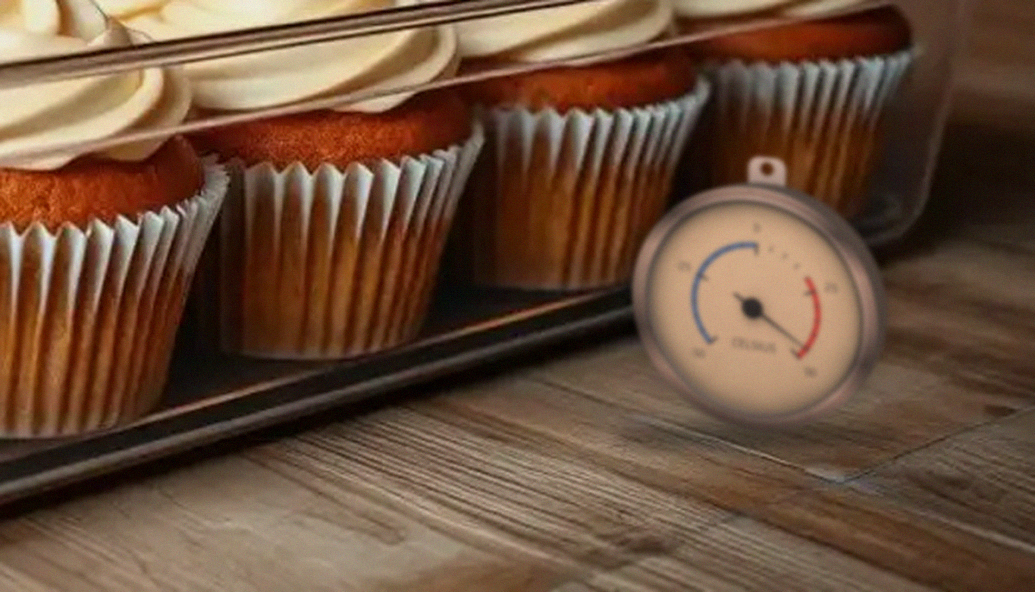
45°C
